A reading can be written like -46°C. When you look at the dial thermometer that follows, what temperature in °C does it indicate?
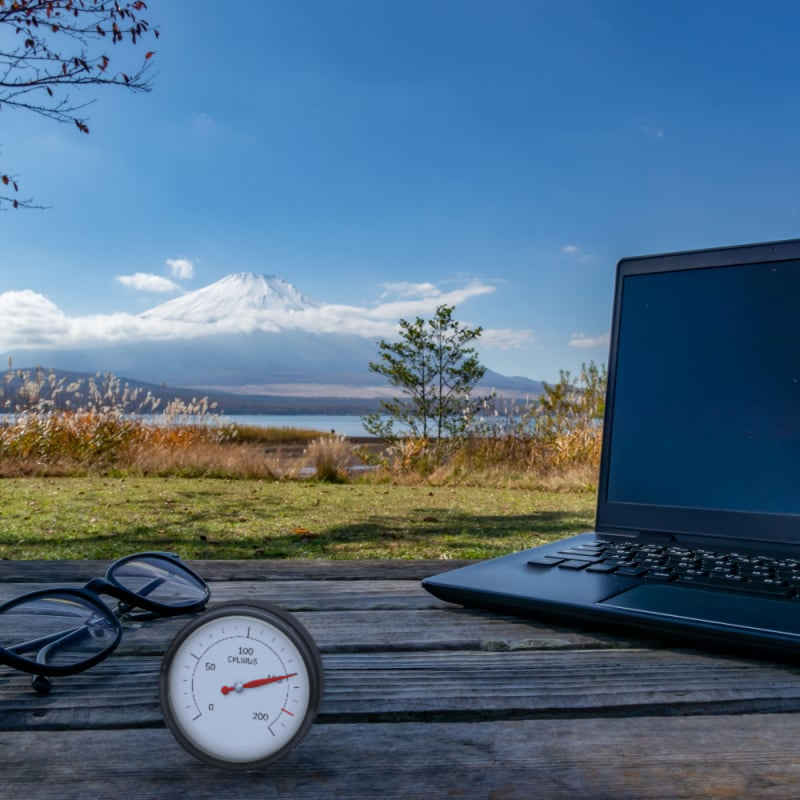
150°C
